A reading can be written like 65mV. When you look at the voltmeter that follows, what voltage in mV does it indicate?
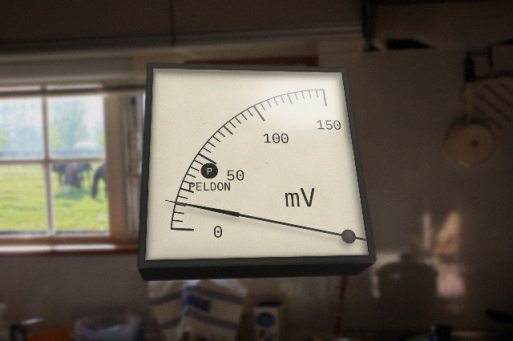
15mV
